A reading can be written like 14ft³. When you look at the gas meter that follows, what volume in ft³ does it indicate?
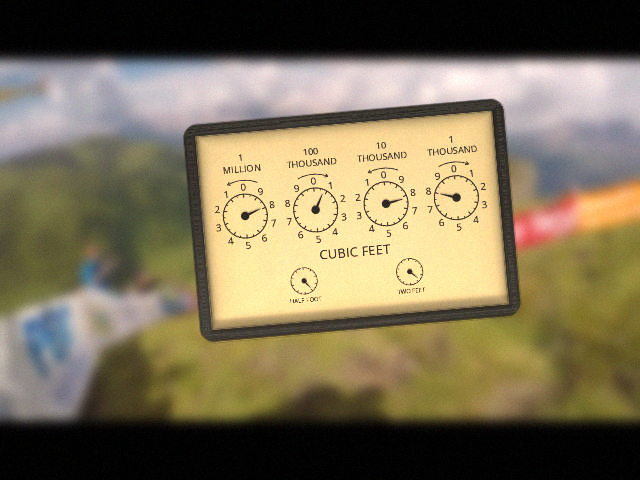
807800ft³
